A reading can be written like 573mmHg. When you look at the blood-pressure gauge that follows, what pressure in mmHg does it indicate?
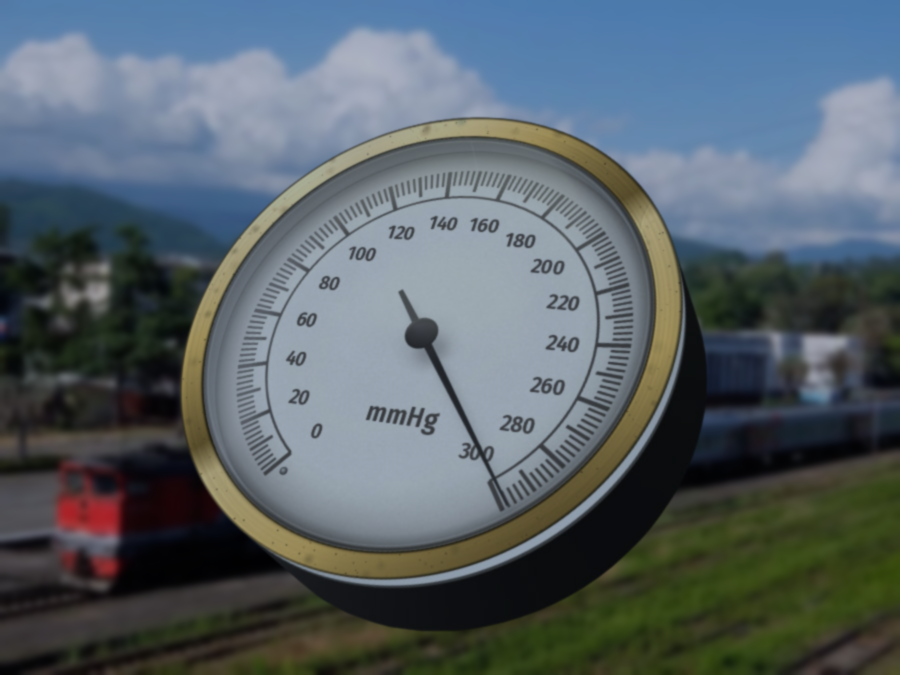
298mmHg
